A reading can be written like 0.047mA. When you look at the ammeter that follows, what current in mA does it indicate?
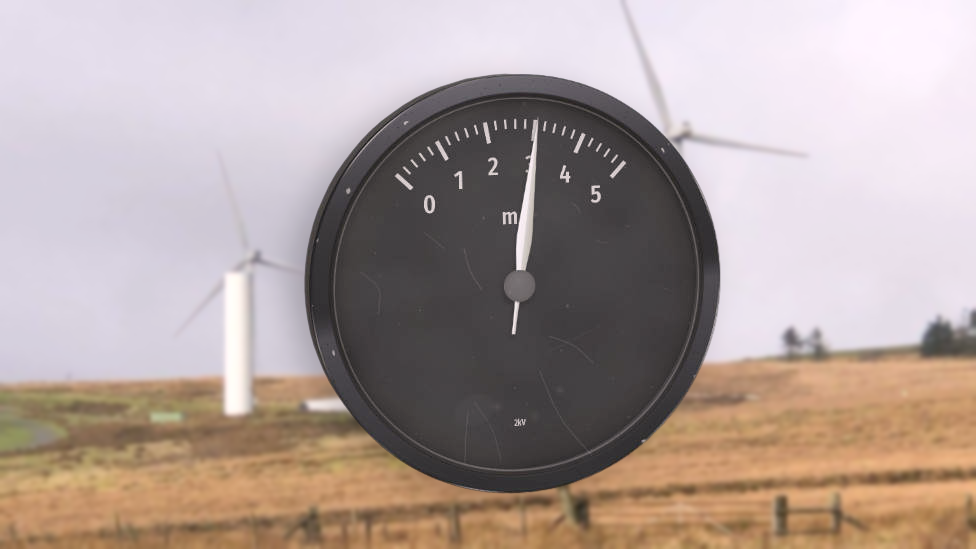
3mA
